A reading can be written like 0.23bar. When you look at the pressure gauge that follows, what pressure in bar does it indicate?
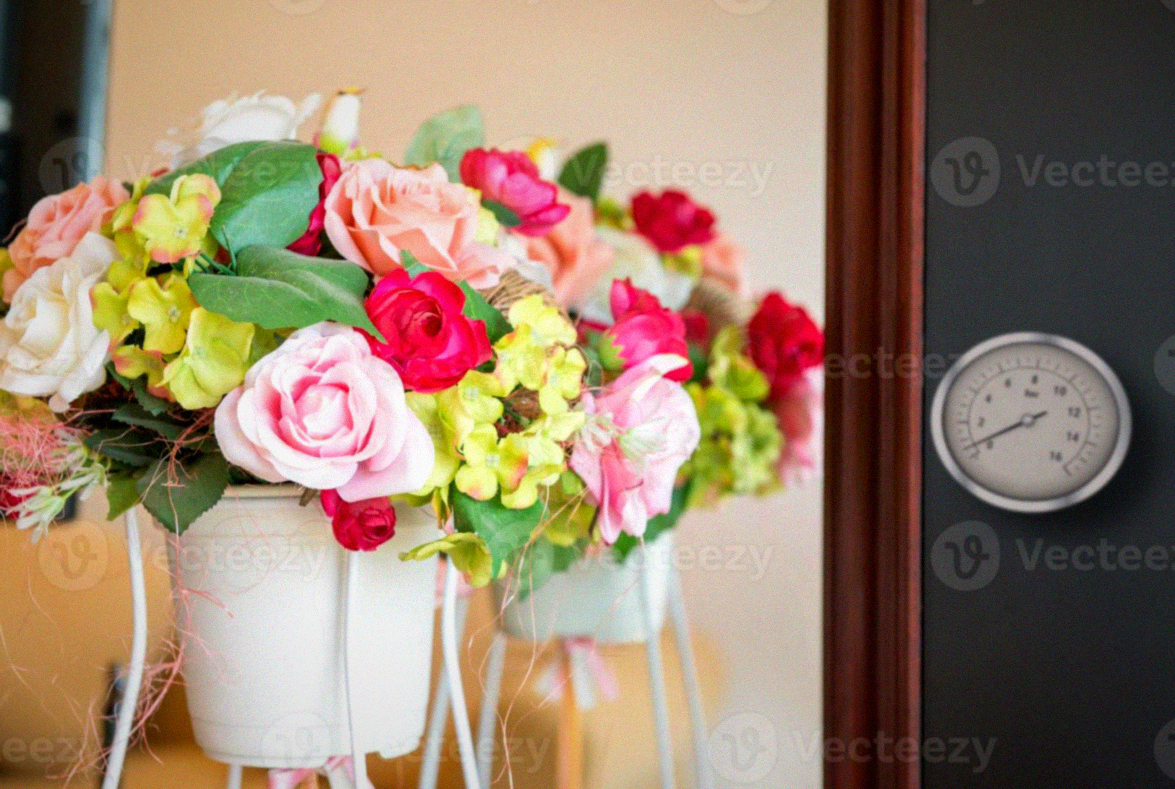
0.5bar
